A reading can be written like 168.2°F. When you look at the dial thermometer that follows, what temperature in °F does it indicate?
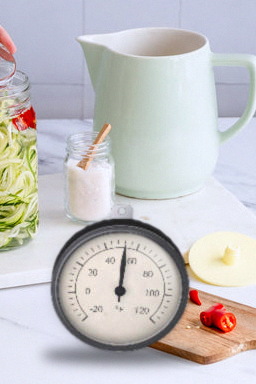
52°F
